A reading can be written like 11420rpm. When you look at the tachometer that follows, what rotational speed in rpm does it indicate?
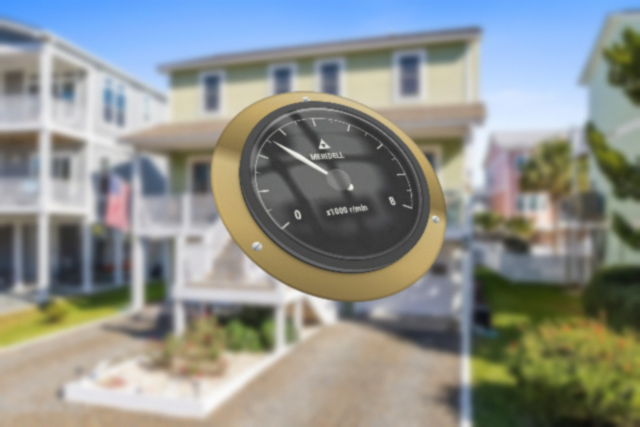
2500rpm
